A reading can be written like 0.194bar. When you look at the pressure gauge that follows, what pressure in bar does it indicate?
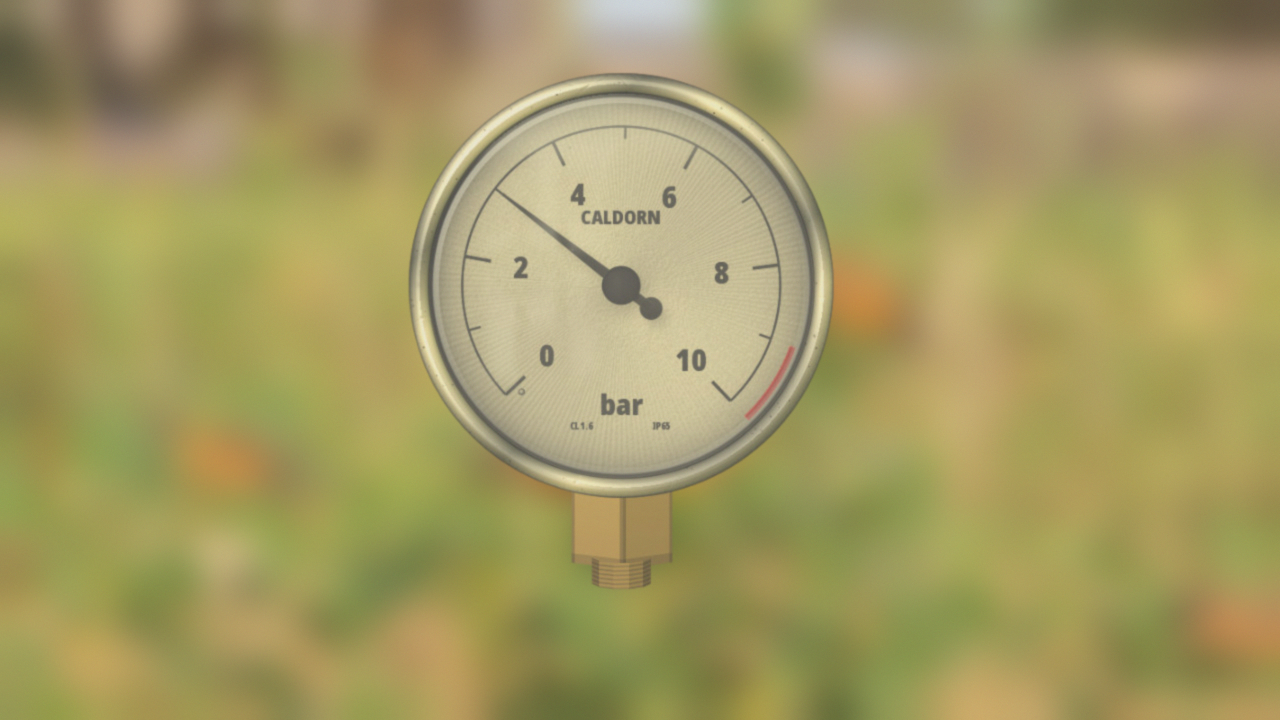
3bar
